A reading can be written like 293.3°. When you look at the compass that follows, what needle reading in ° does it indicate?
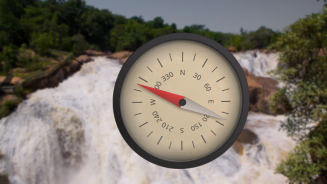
292.5°
